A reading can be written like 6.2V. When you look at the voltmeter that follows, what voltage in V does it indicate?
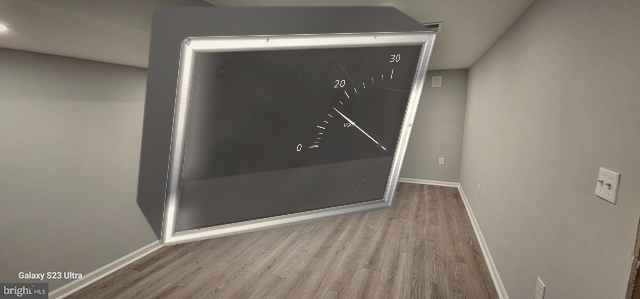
16V
